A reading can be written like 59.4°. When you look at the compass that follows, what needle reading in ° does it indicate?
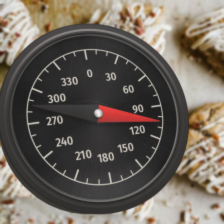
105°
